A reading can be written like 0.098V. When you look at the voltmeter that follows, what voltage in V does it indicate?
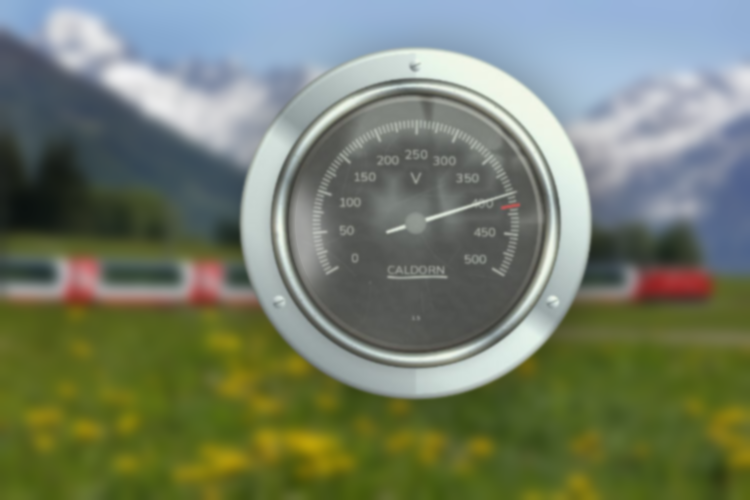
400V
